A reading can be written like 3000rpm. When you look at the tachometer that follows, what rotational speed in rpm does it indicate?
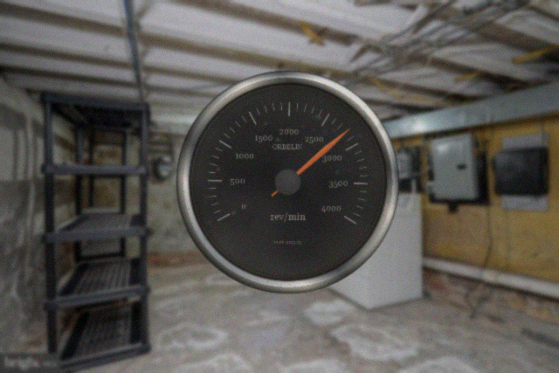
2800rpm
